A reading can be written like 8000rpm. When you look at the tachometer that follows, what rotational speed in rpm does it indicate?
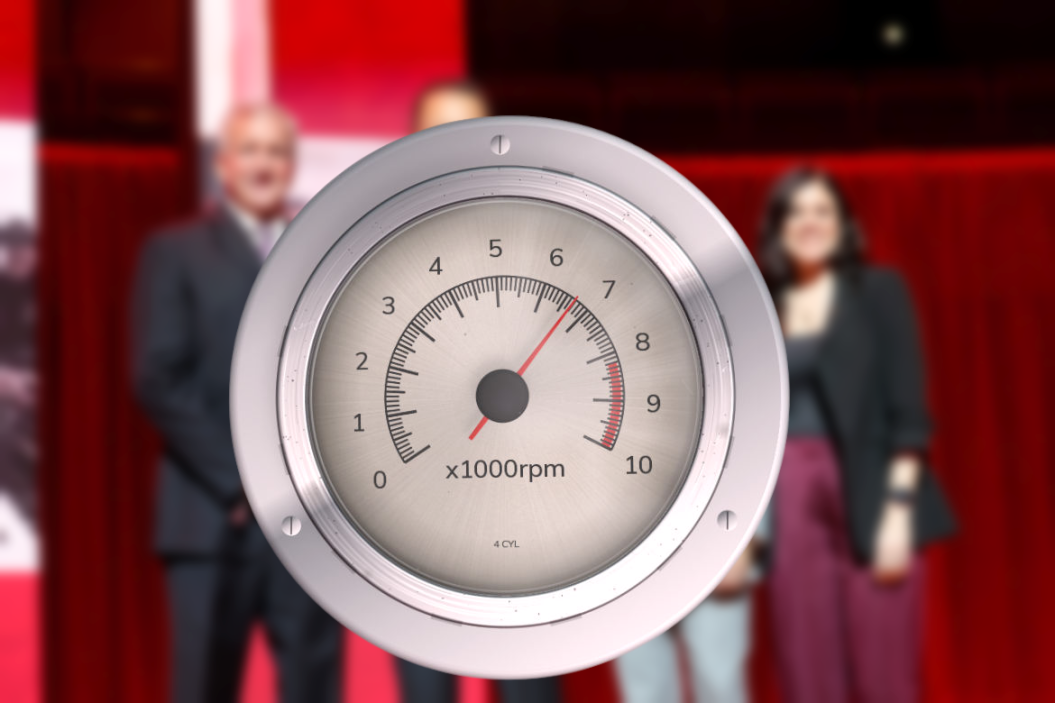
6700rpm
